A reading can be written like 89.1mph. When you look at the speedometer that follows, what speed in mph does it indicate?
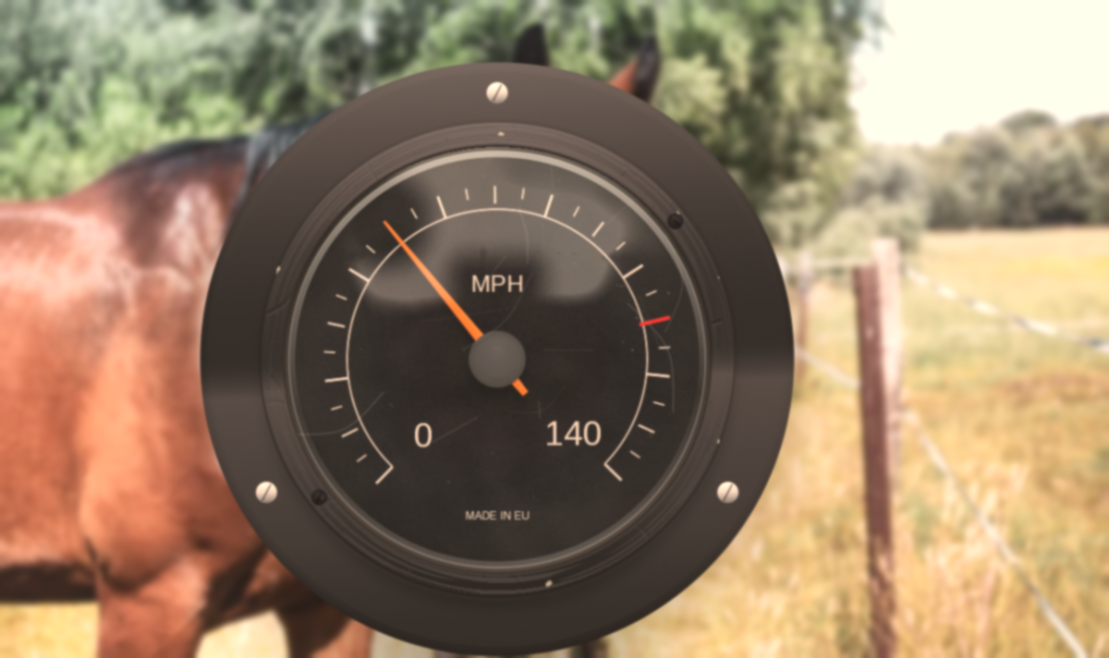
50mph
